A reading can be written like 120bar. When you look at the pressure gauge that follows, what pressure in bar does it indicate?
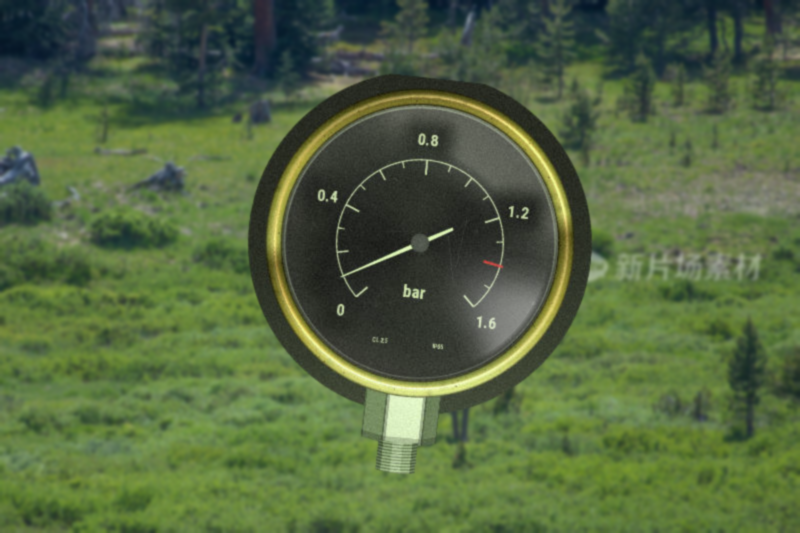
0.1bar
